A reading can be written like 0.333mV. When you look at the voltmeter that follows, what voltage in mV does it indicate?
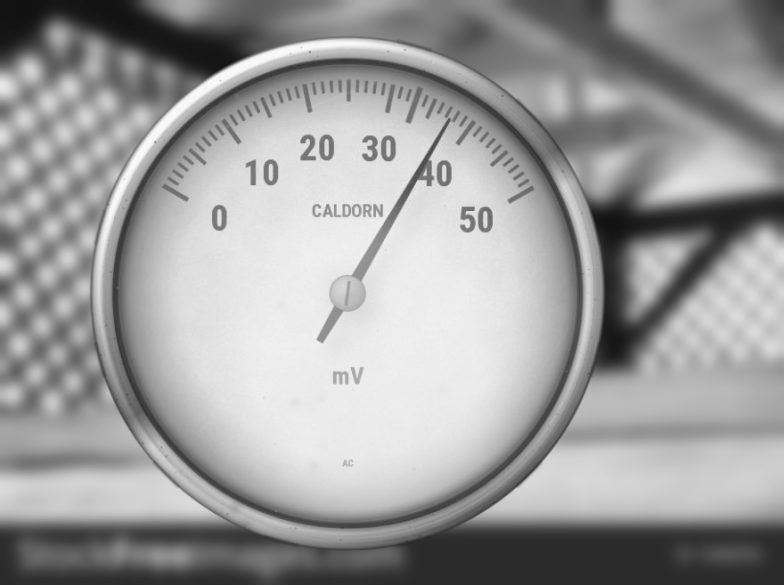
37.5mV
